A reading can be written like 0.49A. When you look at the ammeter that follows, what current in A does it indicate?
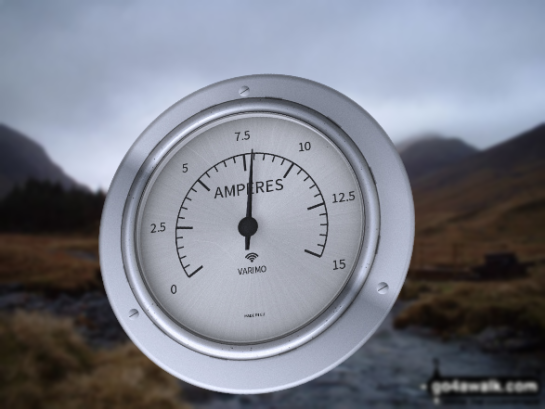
8A
